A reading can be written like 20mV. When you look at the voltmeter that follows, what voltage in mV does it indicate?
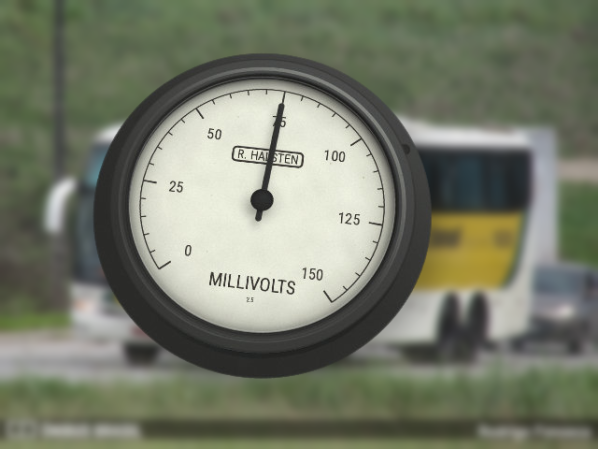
75mV
